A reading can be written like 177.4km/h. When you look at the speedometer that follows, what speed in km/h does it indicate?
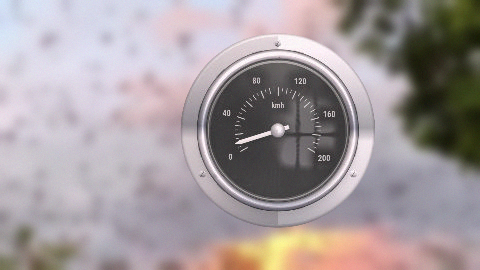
10km/h
